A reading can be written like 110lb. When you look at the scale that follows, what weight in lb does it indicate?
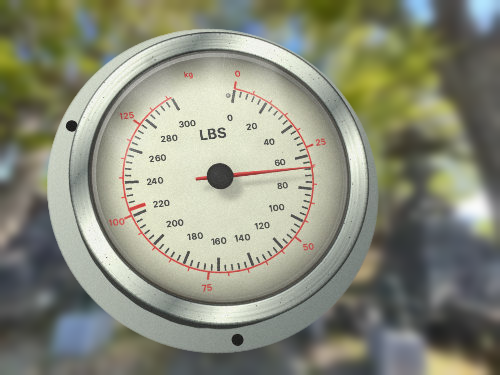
68lb
